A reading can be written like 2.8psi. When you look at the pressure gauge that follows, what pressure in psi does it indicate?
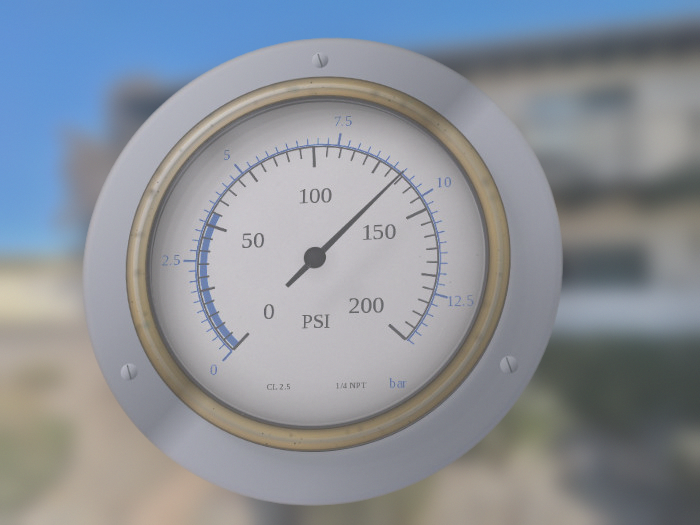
135psi
